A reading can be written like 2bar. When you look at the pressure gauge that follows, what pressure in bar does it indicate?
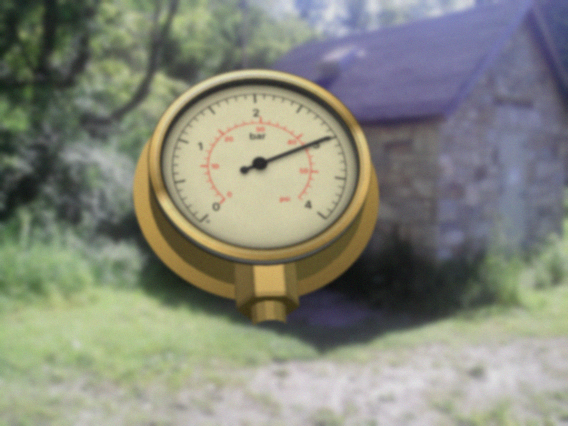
3bar
